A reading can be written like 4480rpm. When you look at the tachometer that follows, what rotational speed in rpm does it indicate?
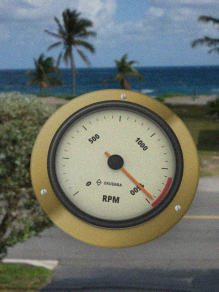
1475rpm
